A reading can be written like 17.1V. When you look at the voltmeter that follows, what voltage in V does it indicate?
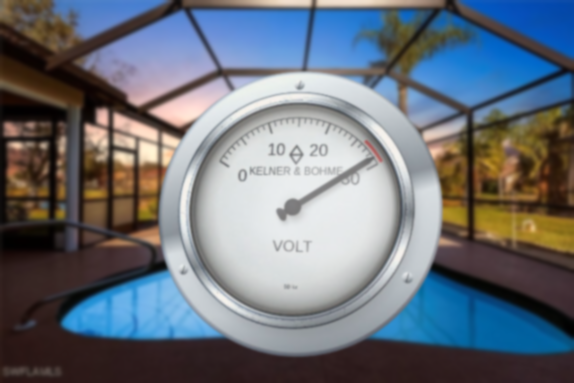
29V
